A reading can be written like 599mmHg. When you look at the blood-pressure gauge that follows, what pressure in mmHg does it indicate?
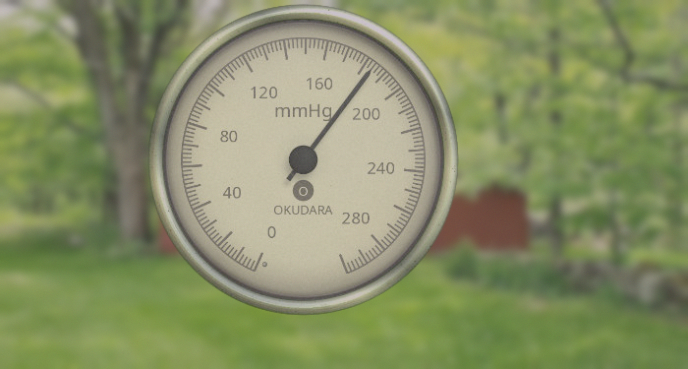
184mmHg
